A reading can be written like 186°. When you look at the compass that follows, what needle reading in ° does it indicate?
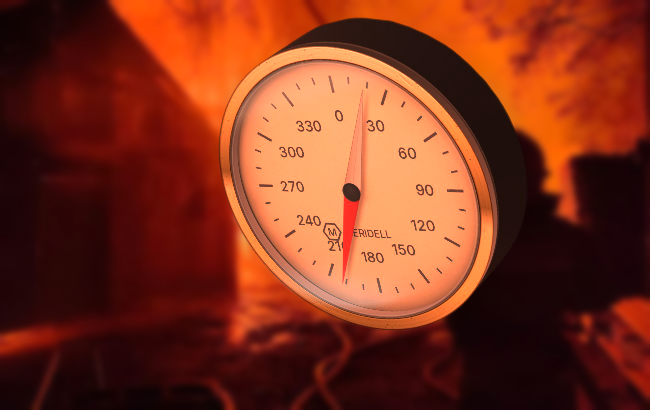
200°
